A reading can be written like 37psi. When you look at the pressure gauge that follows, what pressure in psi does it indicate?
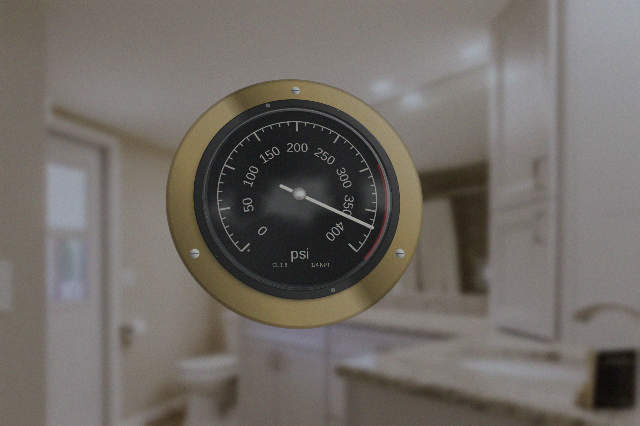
370psi
